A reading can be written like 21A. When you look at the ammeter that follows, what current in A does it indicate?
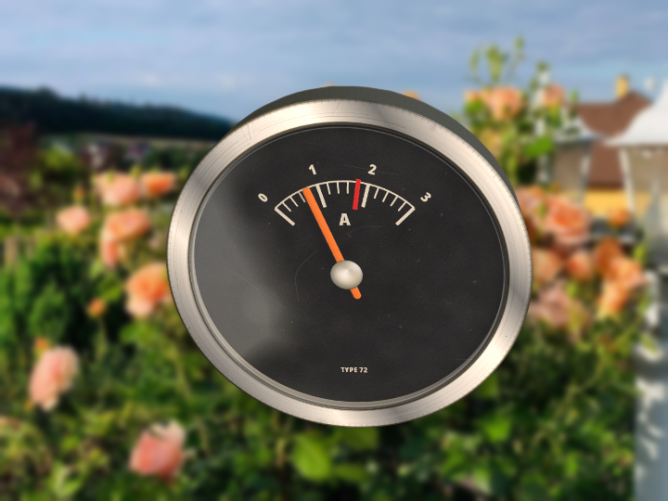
0.8A
